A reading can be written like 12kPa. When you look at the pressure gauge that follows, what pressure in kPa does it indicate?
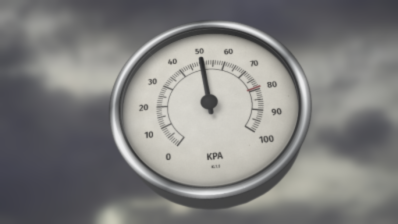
50kPa
